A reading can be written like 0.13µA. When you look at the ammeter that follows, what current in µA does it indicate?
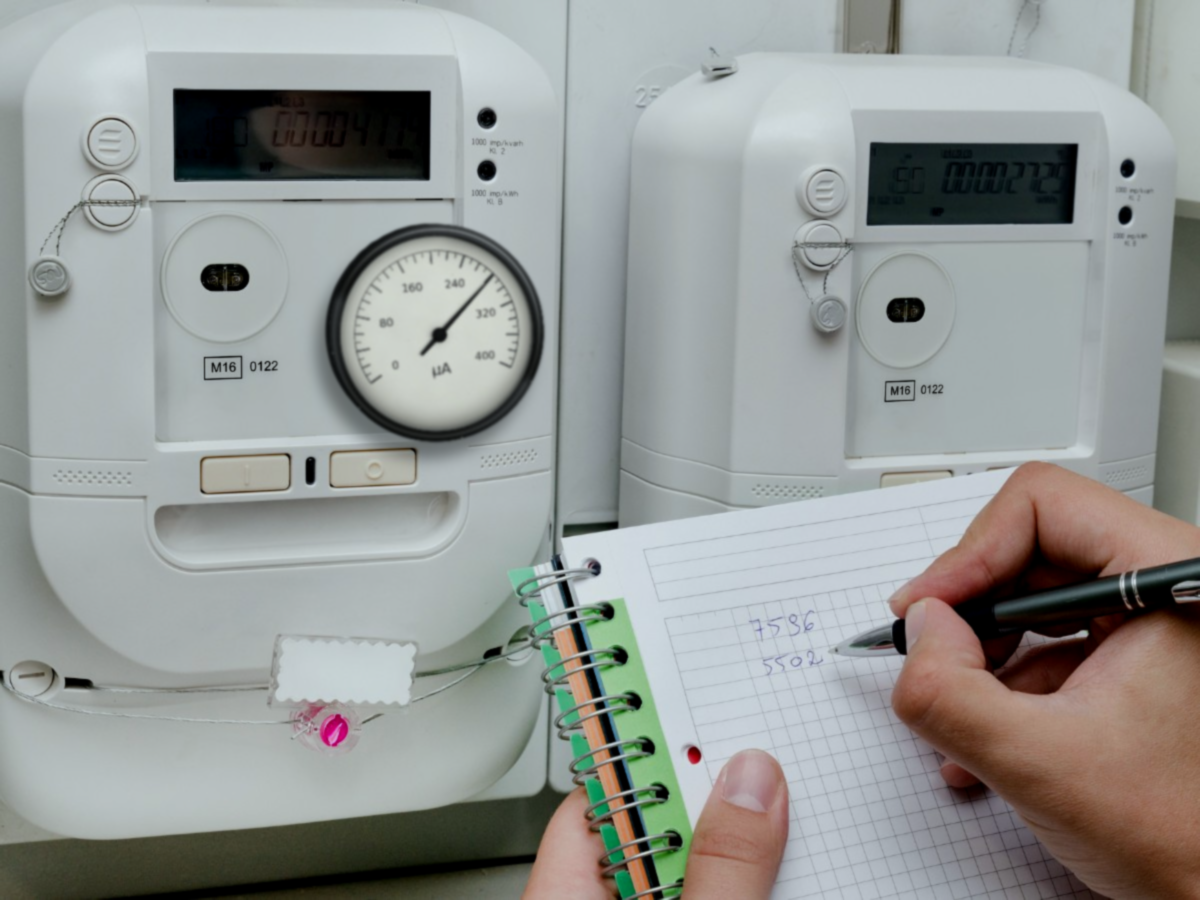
280µA
